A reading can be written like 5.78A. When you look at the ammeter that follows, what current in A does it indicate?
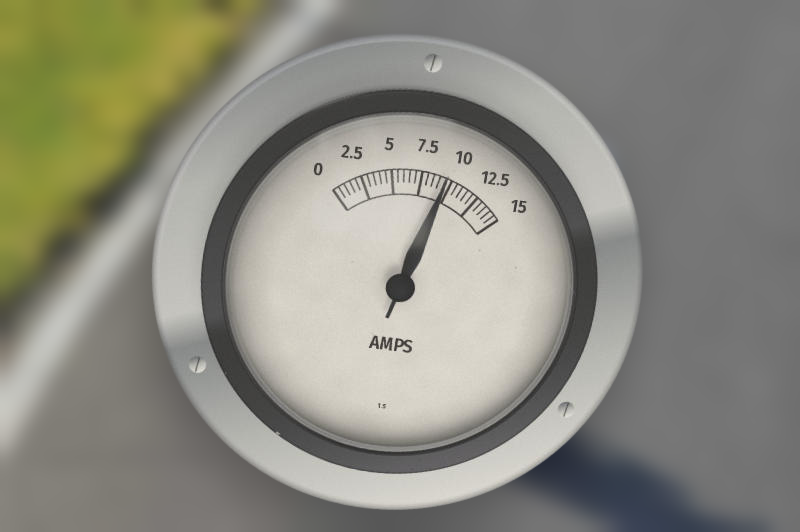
9.5A
